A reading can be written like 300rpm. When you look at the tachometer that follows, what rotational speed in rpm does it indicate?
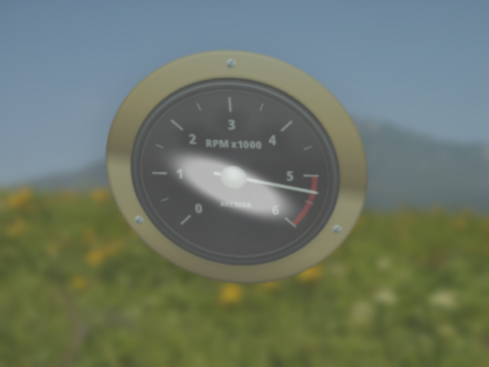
5250rpm
